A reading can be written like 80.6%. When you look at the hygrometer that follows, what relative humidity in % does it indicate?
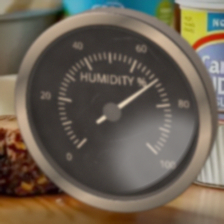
70%
